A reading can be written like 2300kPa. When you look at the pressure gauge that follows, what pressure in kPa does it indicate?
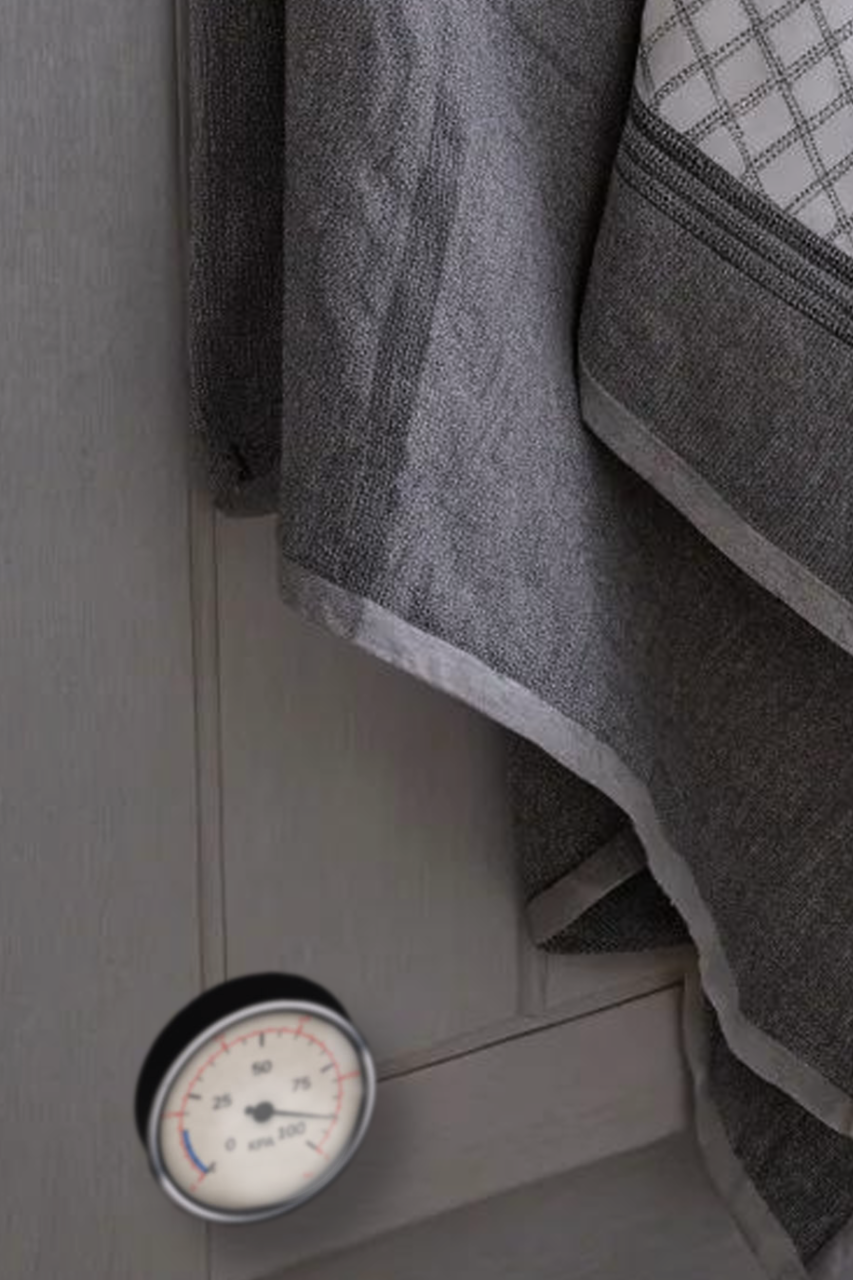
90kPa
